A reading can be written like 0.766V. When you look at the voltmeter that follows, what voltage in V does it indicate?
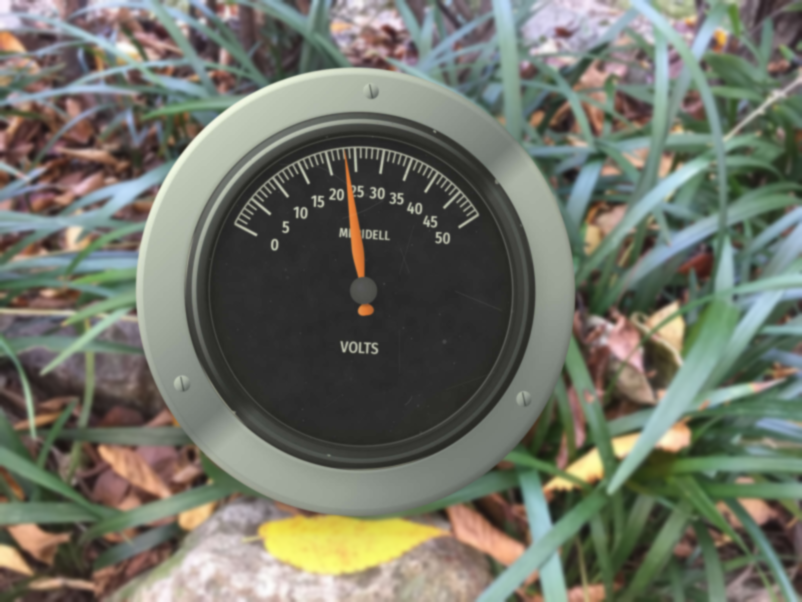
23V
